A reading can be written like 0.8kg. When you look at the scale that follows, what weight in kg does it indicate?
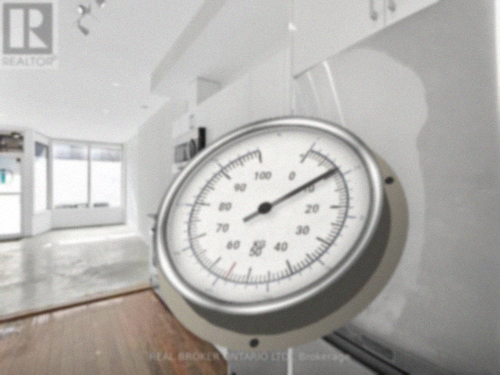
10kg
